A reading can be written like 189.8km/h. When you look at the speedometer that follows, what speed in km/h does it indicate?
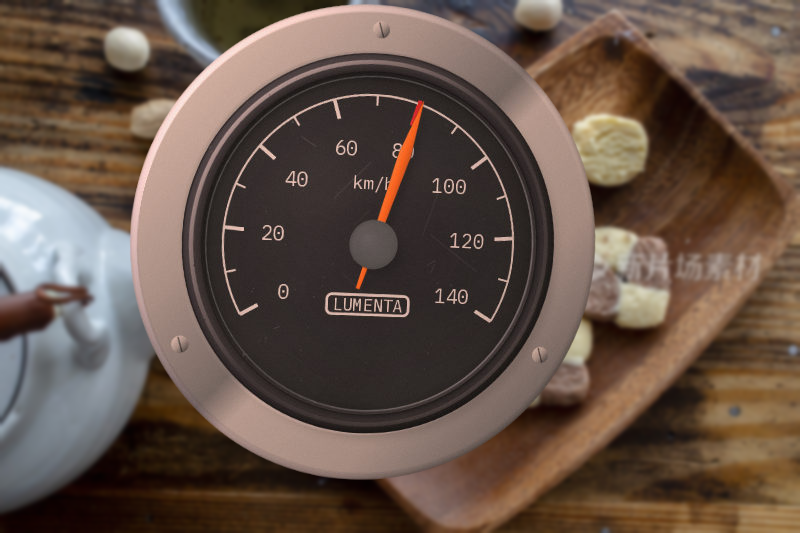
80km/h
